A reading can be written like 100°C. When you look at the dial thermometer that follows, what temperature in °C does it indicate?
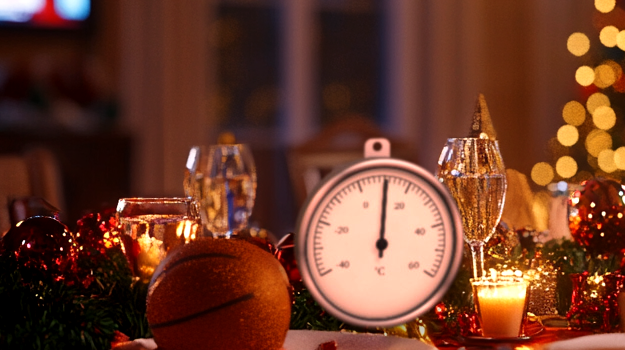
10°C
